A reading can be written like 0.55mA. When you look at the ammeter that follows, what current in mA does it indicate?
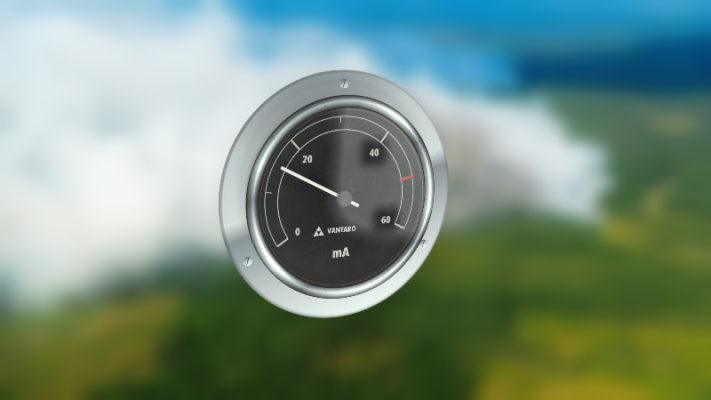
15mA
